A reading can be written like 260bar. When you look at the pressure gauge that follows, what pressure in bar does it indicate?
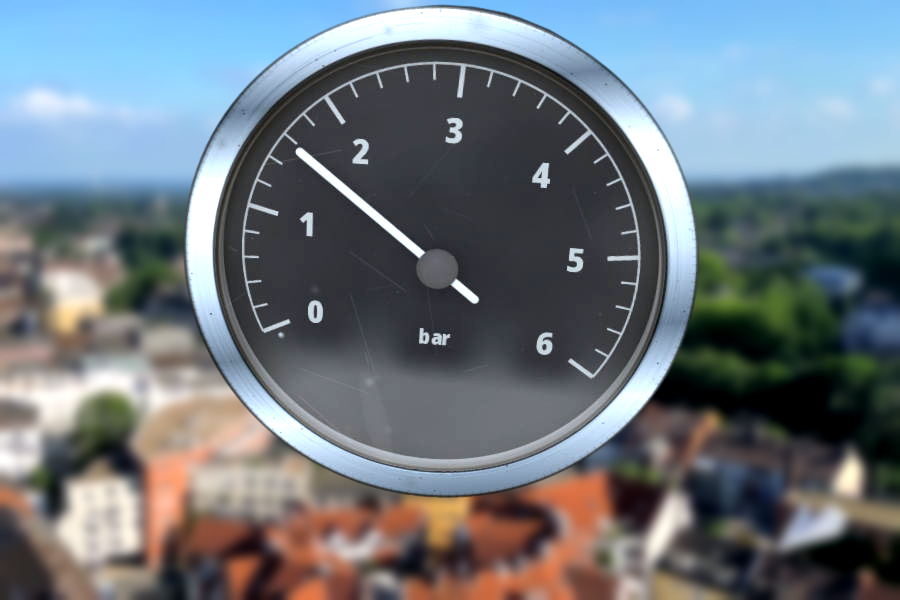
1.6bar
